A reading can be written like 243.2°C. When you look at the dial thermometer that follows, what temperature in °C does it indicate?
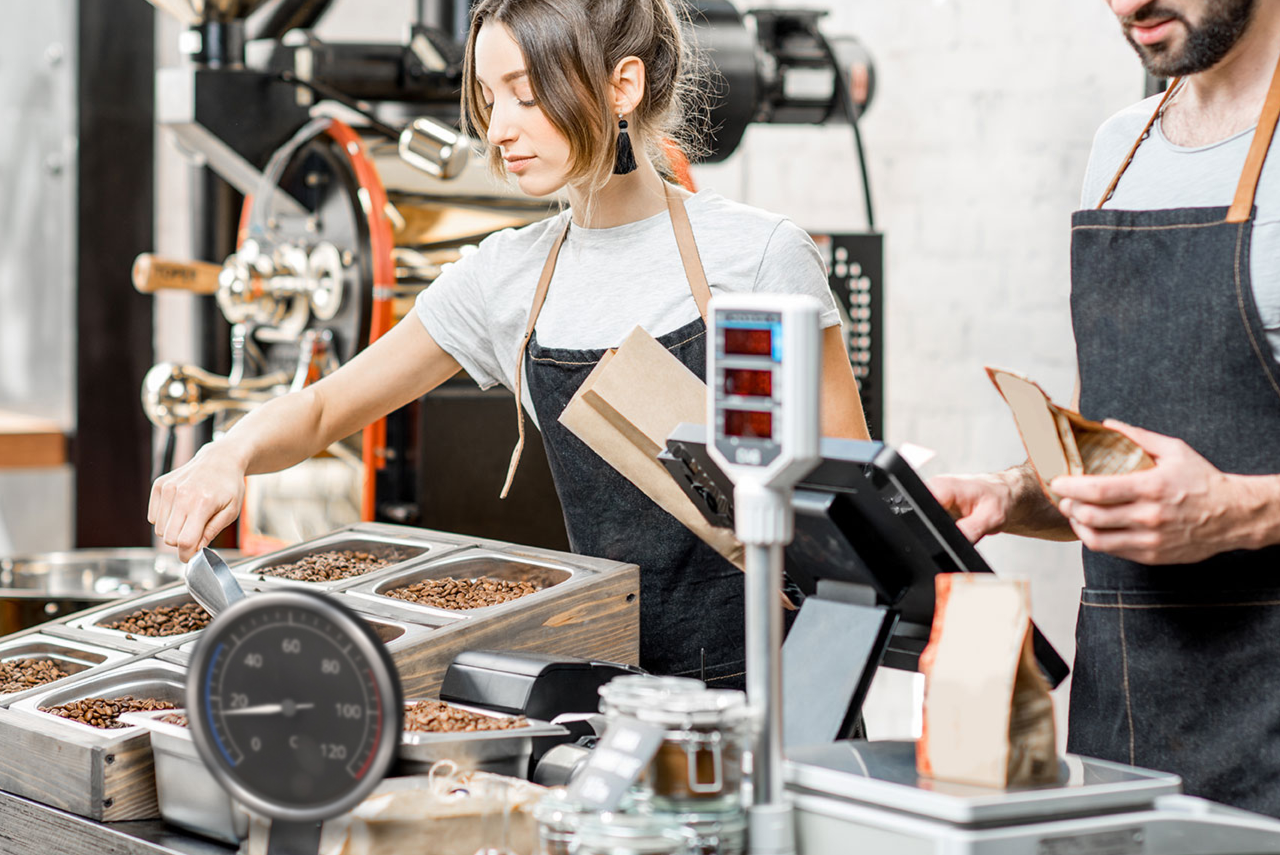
16°C
